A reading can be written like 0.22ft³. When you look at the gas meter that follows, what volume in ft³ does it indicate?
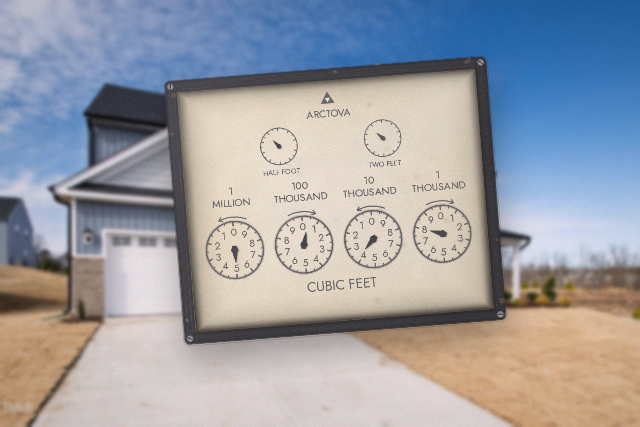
503800ft³
